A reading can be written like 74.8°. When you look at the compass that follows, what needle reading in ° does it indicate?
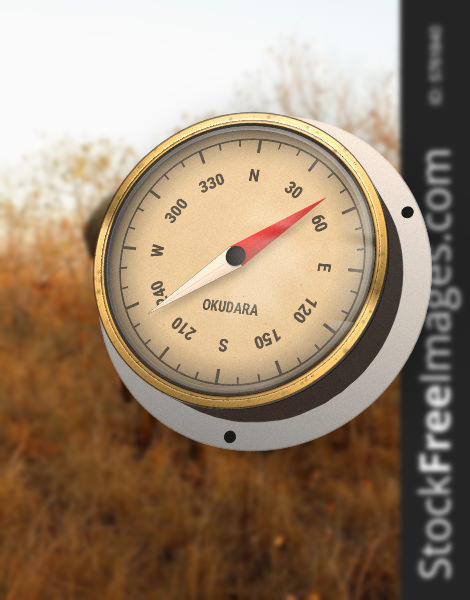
50°
